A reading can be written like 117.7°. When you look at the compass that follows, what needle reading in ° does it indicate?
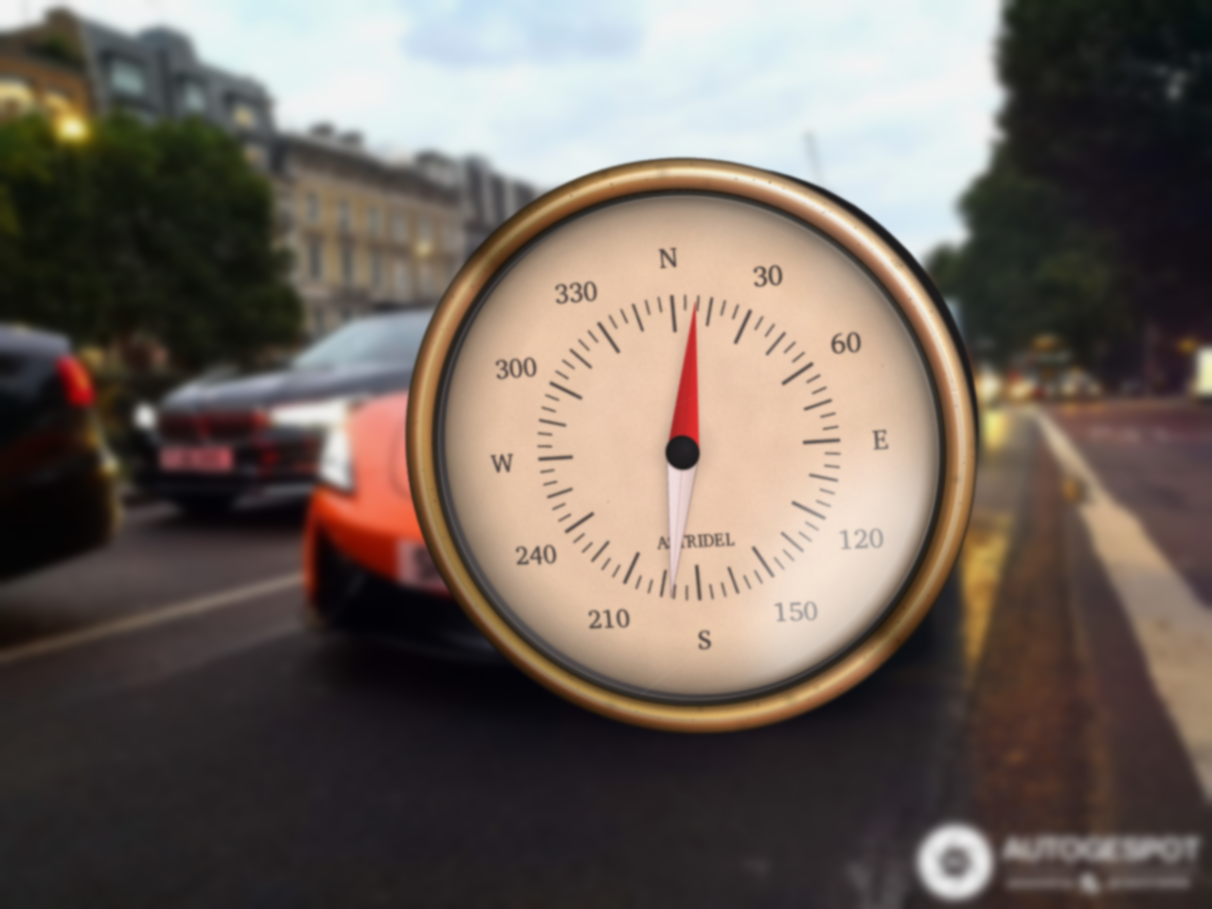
10°
